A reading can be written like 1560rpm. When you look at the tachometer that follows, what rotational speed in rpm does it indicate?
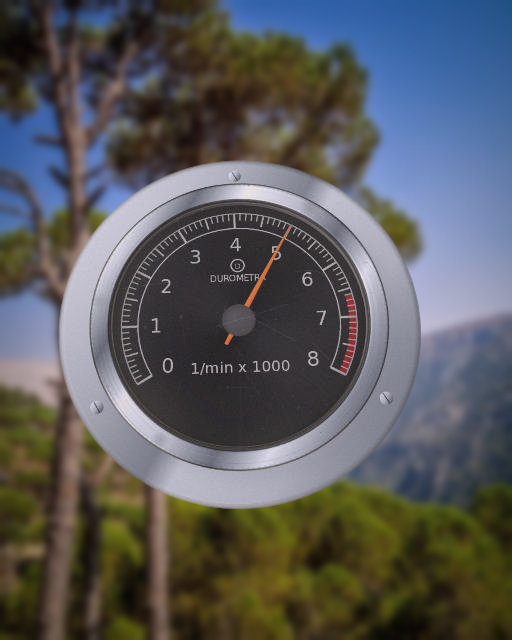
5000rpm
